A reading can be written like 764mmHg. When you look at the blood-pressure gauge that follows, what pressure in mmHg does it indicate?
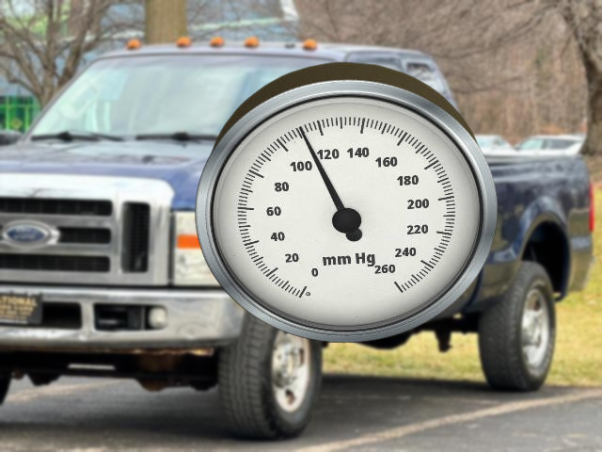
112mmHg
